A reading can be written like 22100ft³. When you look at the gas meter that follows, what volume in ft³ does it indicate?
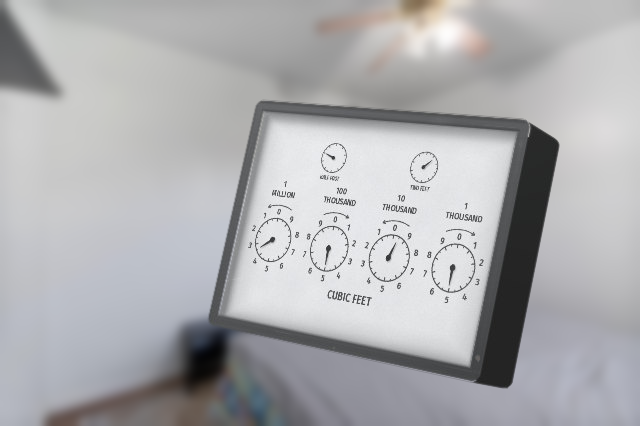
349500ft³
